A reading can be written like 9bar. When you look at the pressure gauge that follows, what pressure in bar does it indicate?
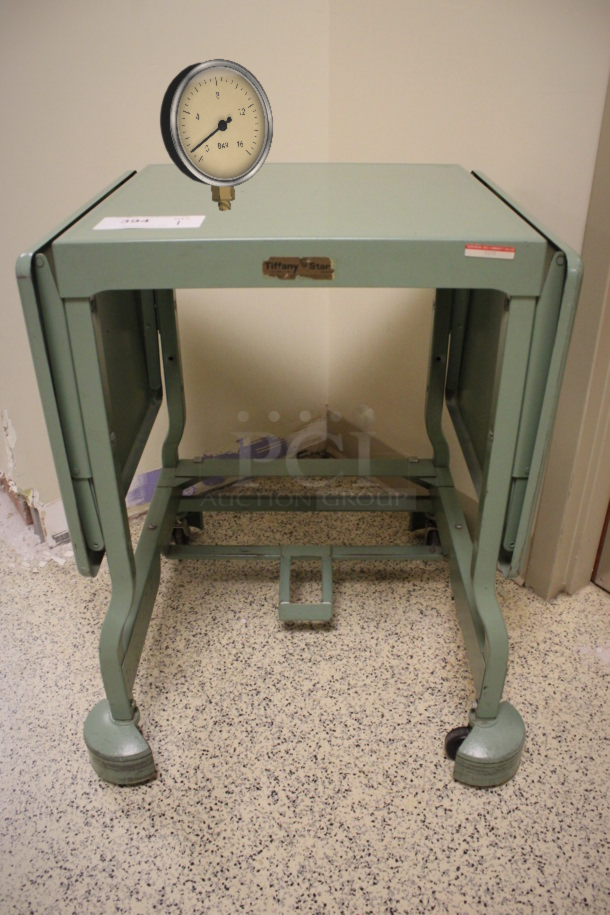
1bar
